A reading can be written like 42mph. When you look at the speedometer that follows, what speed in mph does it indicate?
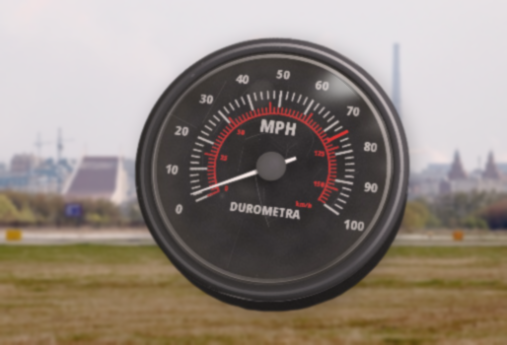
2mph
